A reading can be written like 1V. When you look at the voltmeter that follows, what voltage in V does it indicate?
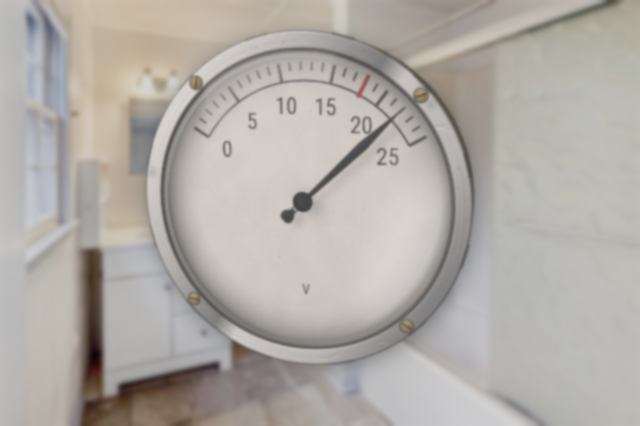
22V
